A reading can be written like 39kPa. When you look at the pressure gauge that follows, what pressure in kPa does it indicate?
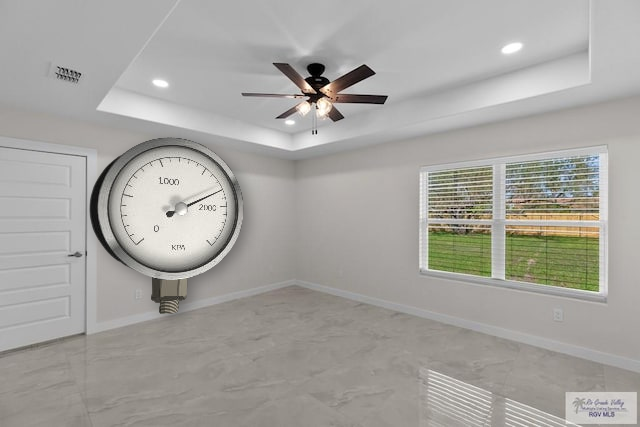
1800kPa
